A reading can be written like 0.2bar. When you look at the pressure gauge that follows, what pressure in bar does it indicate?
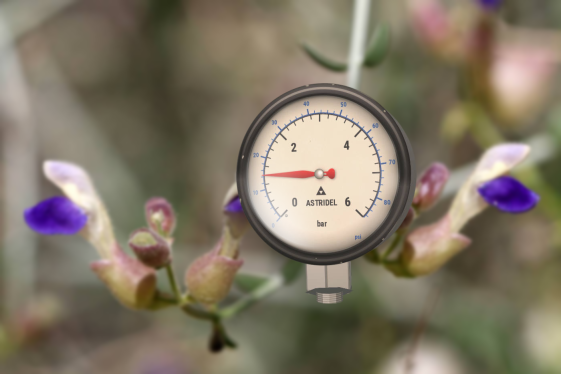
1bar
